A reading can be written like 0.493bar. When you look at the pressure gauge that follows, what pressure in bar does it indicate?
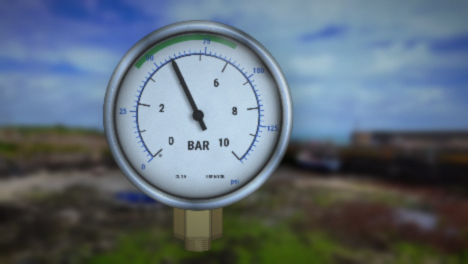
4bar
